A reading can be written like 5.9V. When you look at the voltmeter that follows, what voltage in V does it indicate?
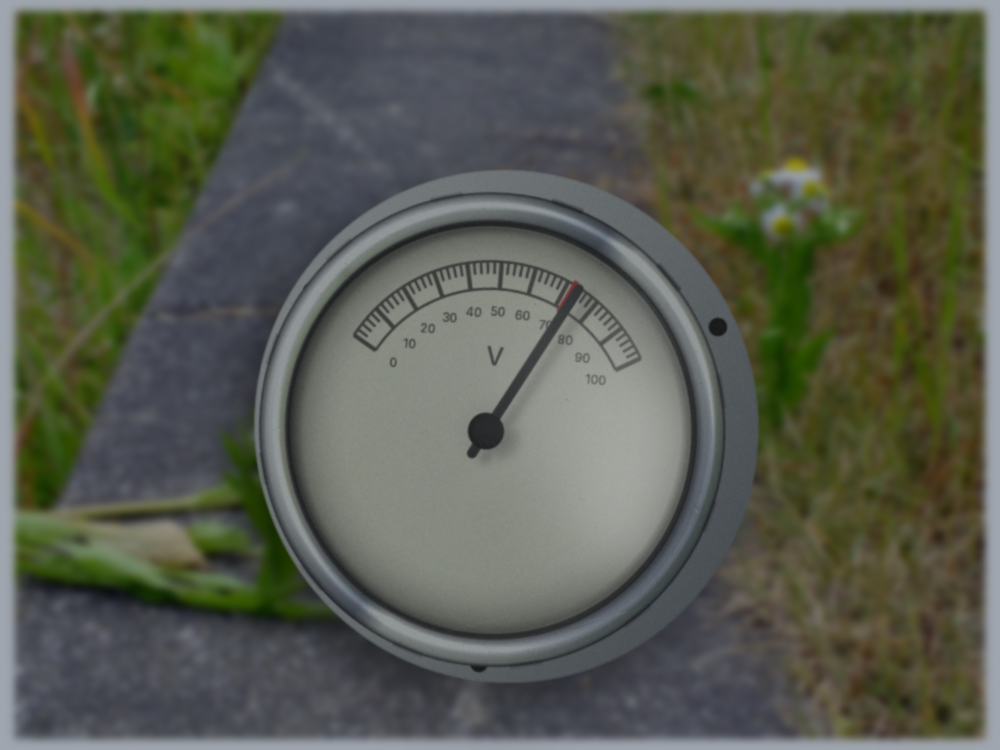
74V
